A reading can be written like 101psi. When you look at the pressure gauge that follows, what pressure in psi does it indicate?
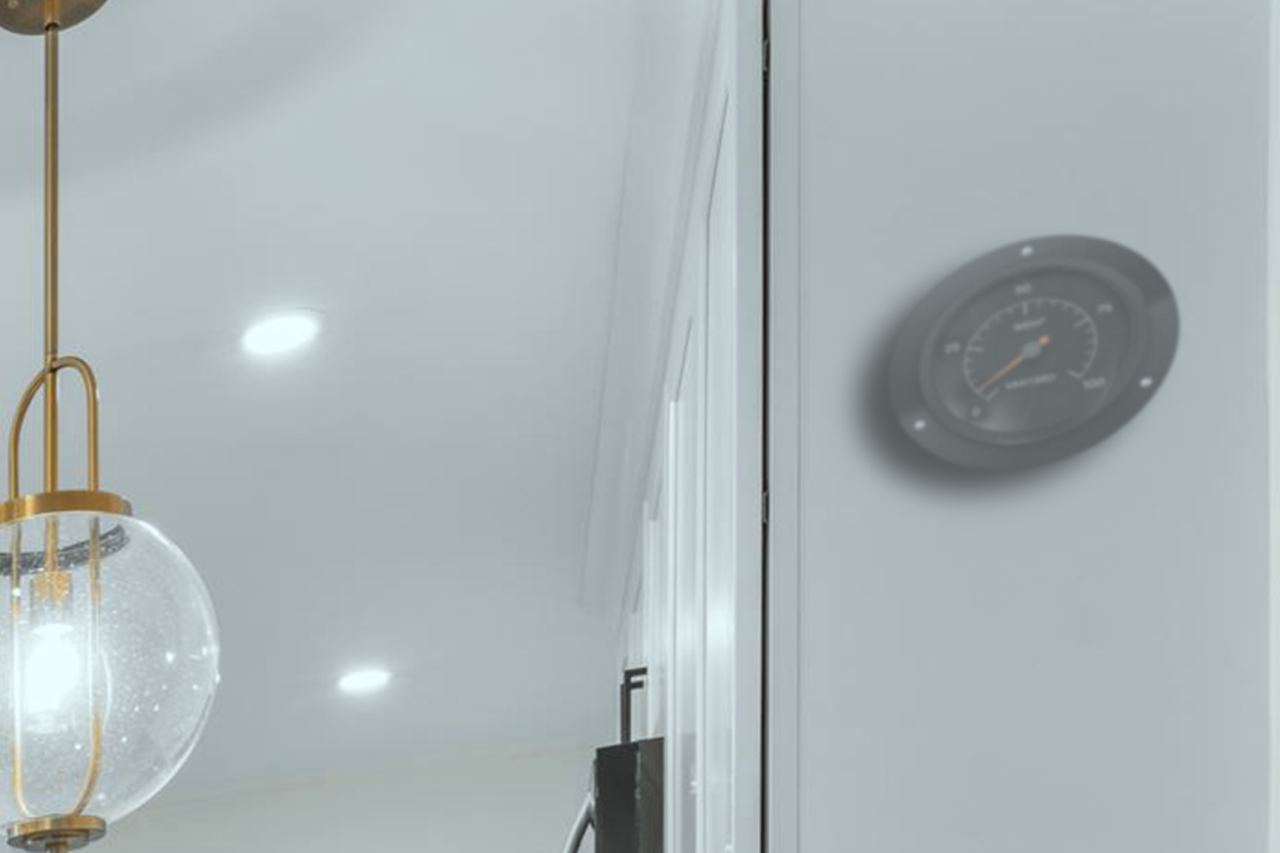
5psi
